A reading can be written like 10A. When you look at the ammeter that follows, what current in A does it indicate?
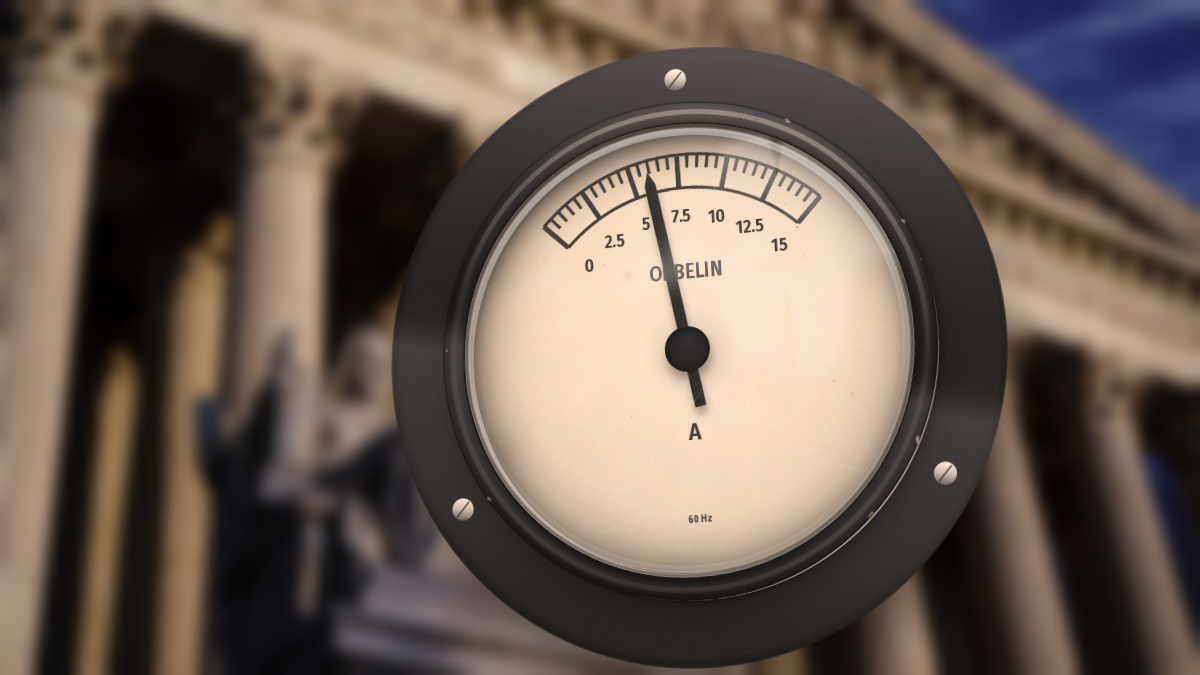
6A
